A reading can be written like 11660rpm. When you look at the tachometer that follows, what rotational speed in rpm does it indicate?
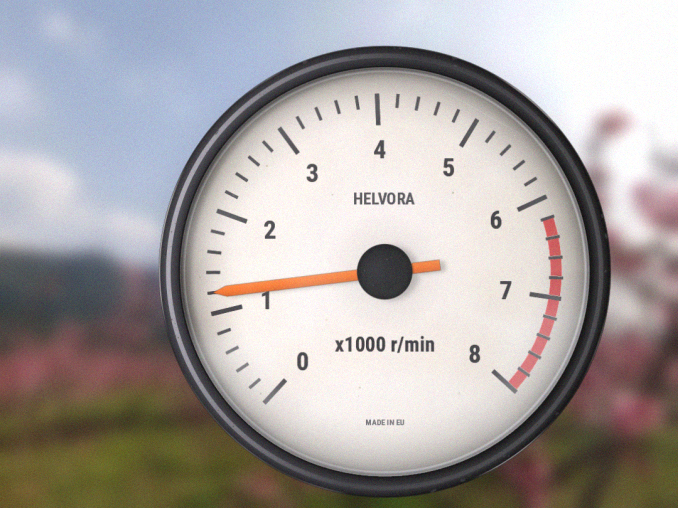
1200rpm
